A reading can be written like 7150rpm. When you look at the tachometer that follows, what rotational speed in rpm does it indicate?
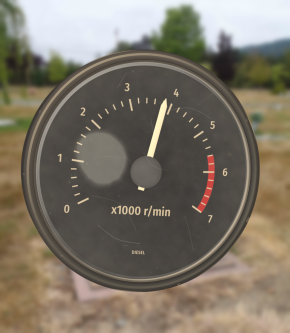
3800rpm
